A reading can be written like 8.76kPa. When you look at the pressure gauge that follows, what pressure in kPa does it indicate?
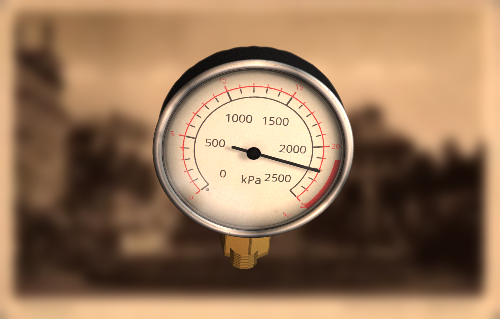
2200kPa
